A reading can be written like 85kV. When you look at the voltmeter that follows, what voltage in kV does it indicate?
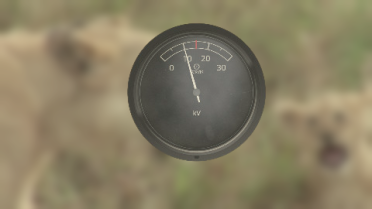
10kV
